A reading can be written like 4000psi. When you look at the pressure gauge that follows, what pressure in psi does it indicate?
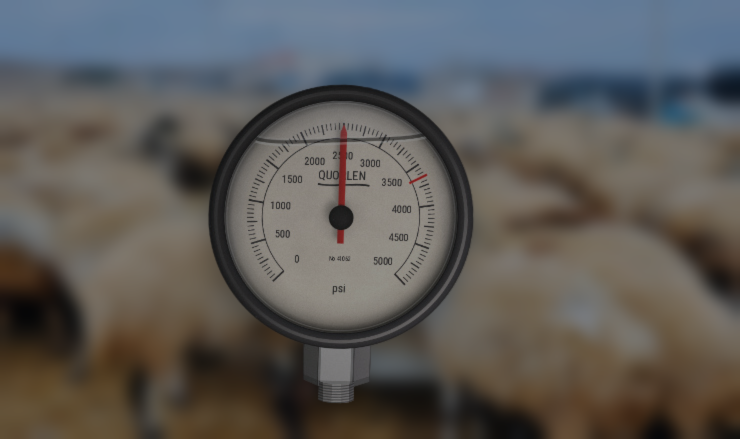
2500psi
